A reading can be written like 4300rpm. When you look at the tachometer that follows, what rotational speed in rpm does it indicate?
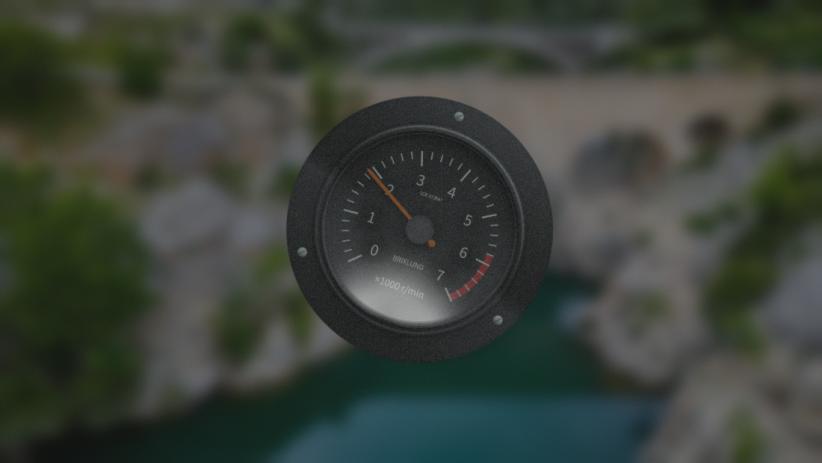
1900rpm
